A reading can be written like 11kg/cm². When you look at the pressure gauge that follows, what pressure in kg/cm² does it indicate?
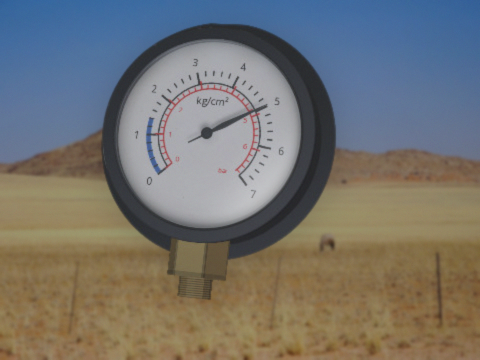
5kg/cm²
